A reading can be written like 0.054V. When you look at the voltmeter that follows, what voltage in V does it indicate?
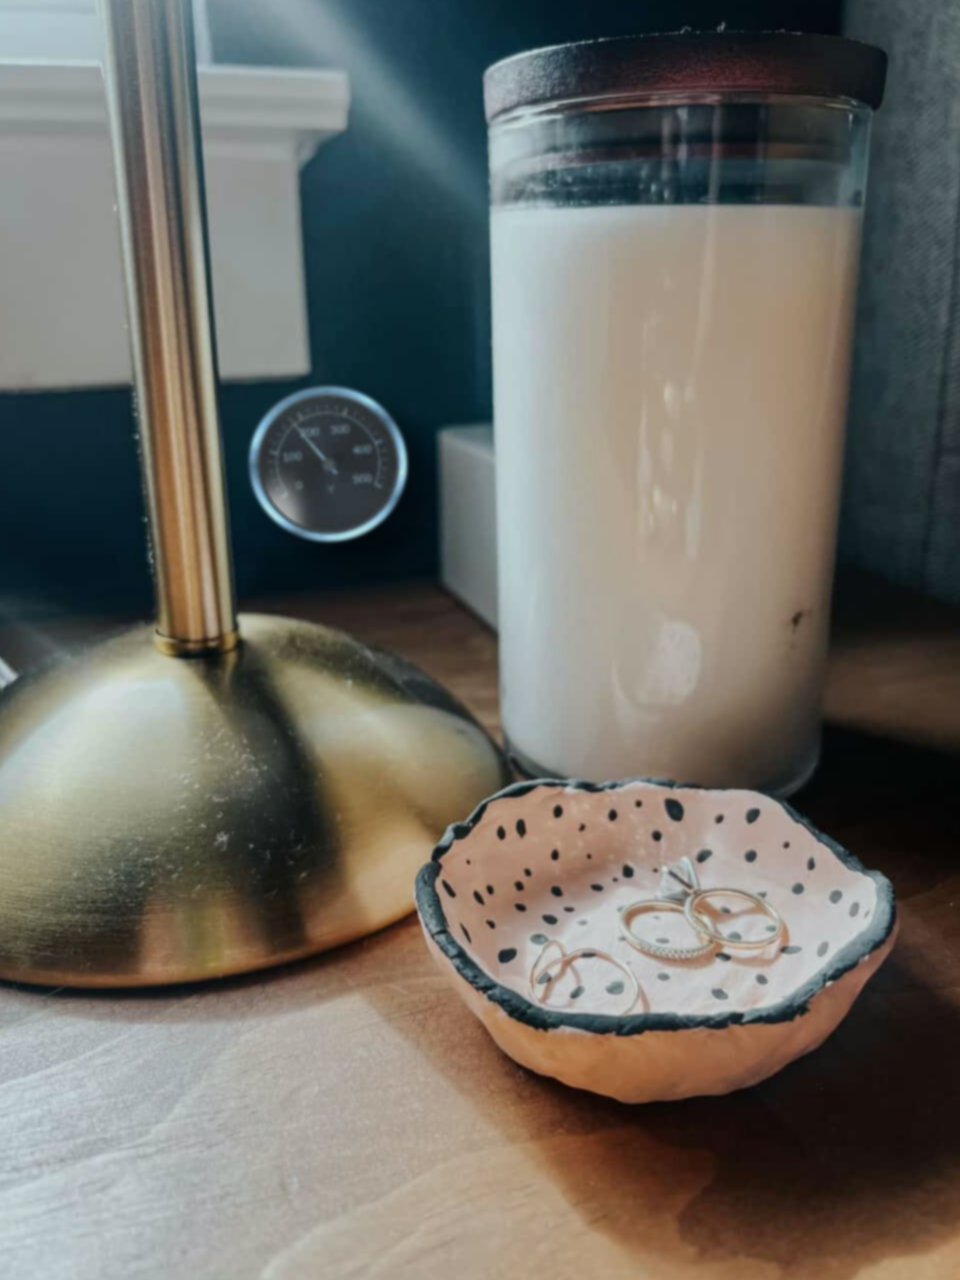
180V
